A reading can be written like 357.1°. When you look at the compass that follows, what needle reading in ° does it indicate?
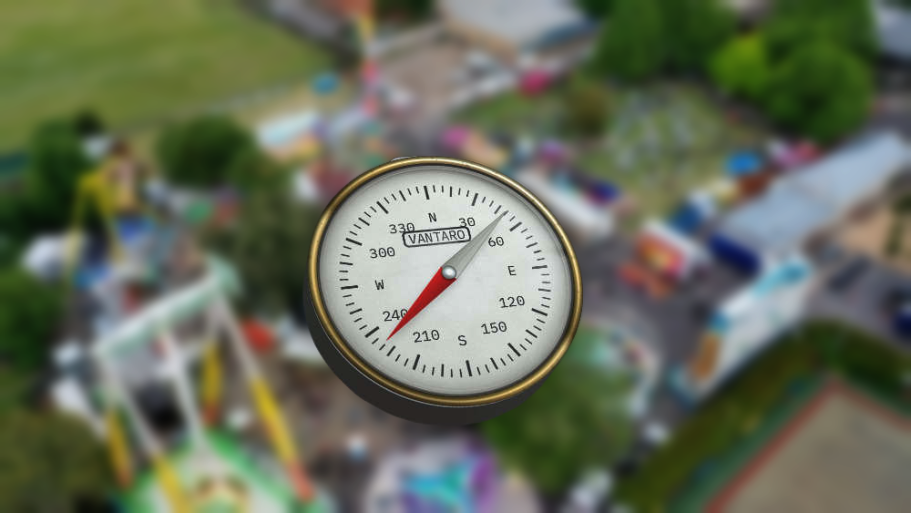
230°
